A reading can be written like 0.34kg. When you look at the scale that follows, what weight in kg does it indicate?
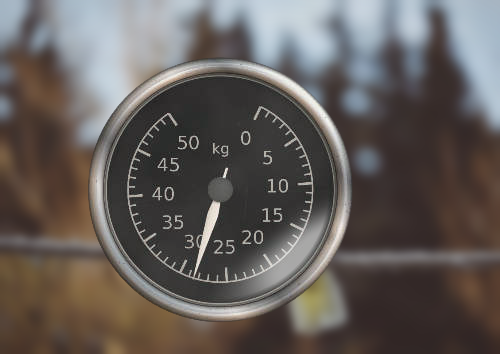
28.5kg
